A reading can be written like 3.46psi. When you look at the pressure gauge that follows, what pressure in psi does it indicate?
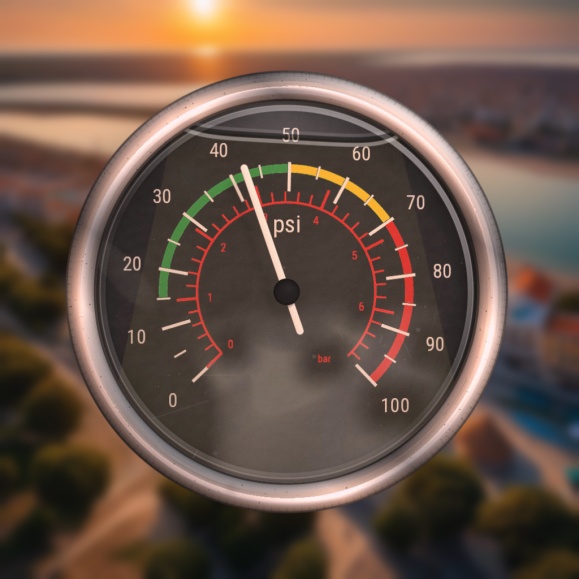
42.5psi
